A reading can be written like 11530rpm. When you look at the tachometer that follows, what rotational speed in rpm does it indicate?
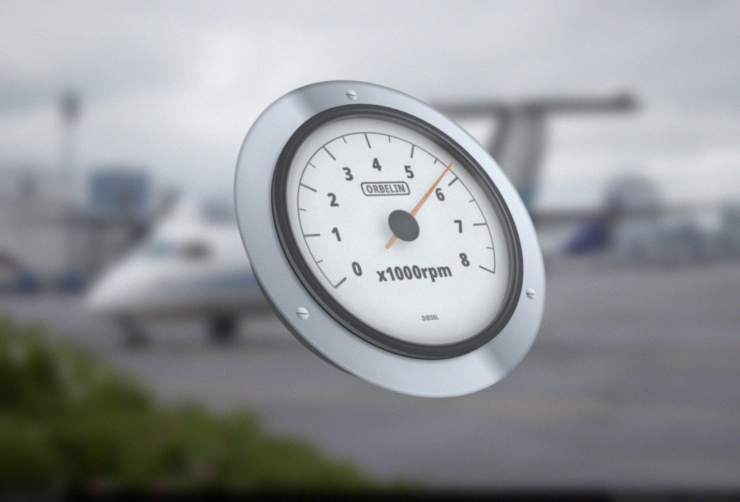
5750rpm
